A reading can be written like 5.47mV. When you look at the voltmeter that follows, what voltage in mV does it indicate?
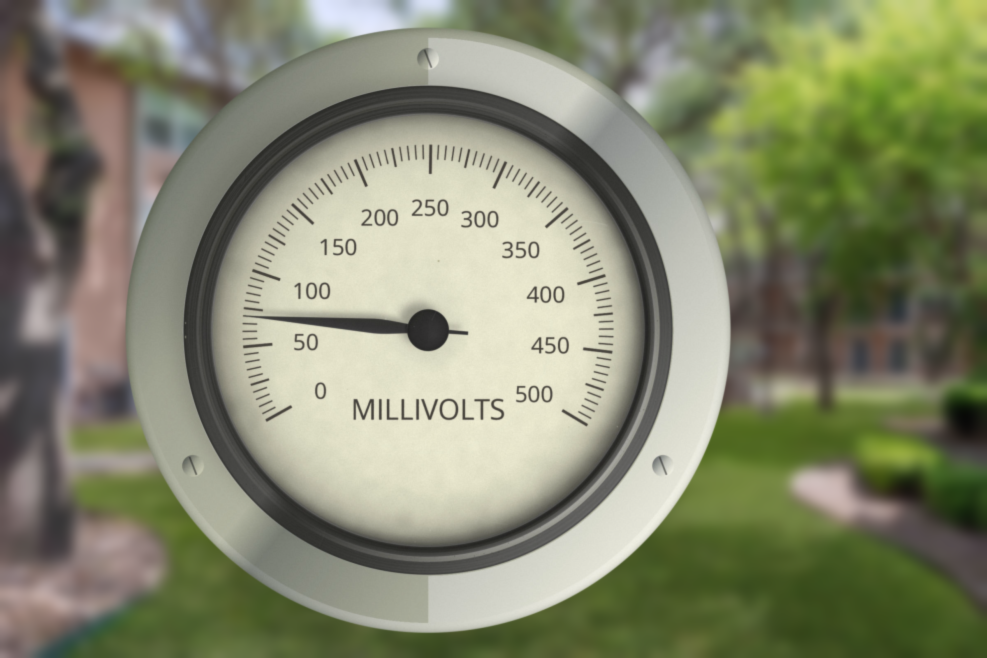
70mV
